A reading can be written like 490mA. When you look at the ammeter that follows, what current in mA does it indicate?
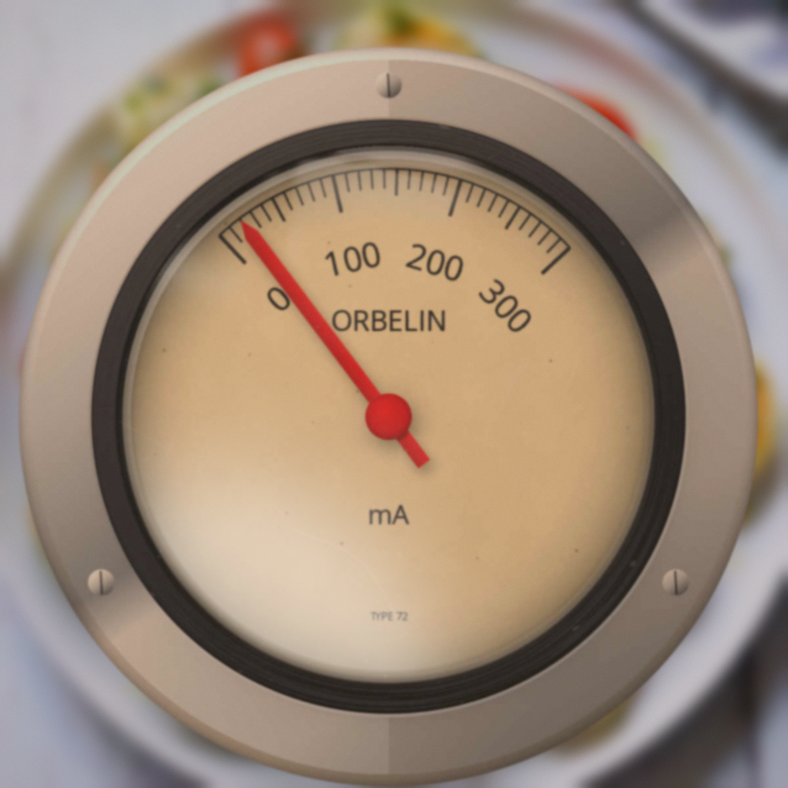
20mA
